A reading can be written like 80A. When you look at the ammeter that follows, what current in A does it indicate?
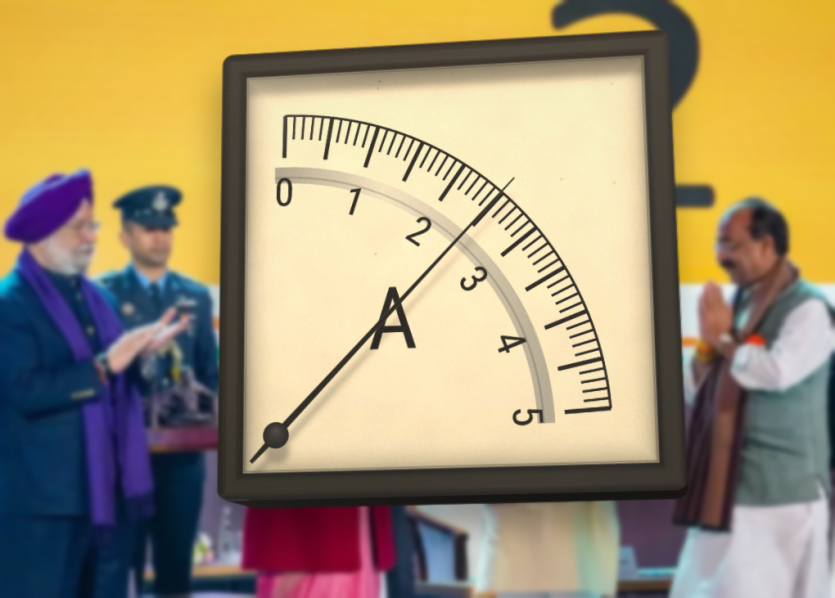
2.5A
